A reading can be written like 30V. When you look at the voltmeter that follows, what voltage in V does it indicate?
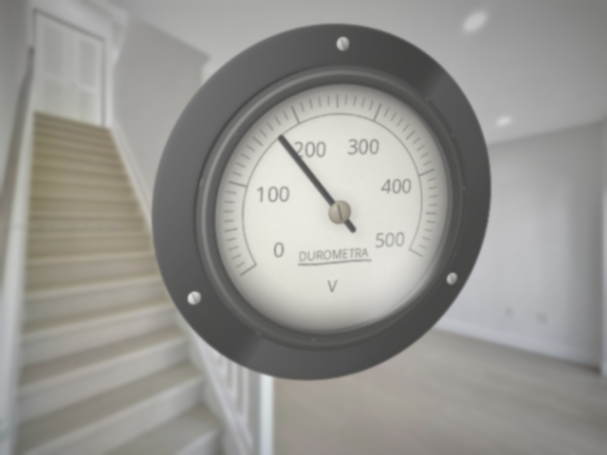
170V
